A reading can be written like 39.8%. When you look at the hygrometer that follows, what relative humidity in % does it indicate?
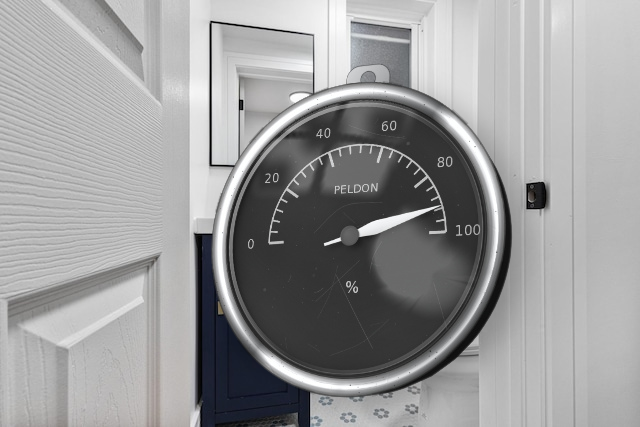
92%
